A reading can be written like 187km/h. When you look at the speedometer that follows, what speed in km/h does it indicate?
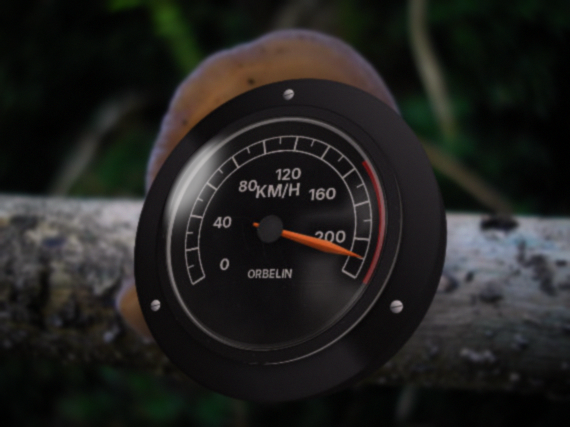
210km/h
